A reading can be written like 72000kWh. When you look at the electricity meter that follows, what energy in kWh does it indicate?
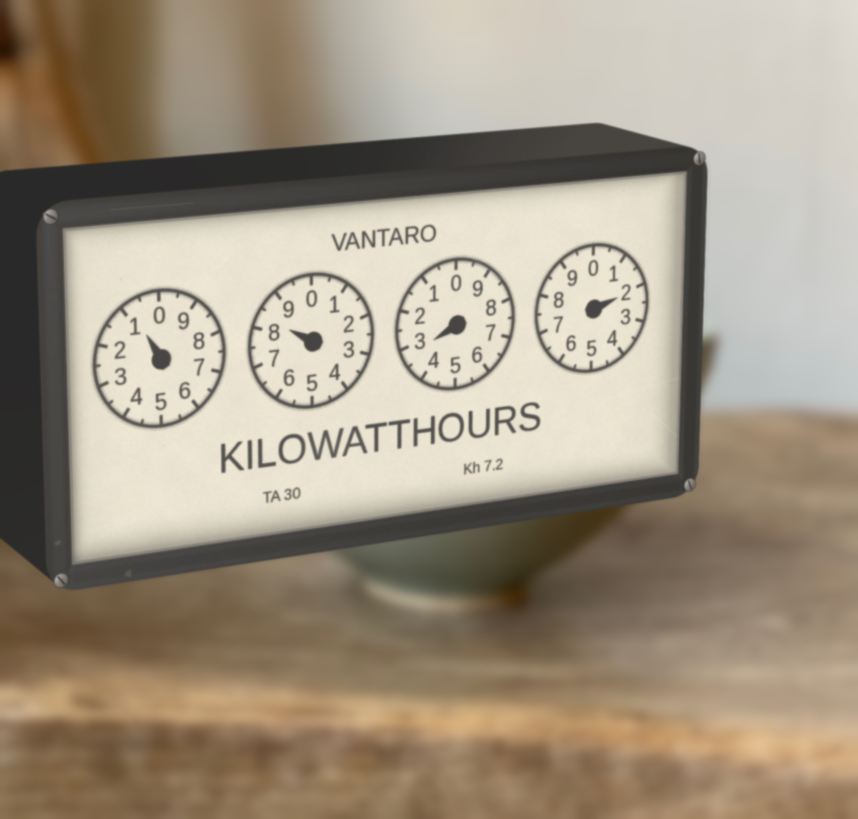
832kWh
